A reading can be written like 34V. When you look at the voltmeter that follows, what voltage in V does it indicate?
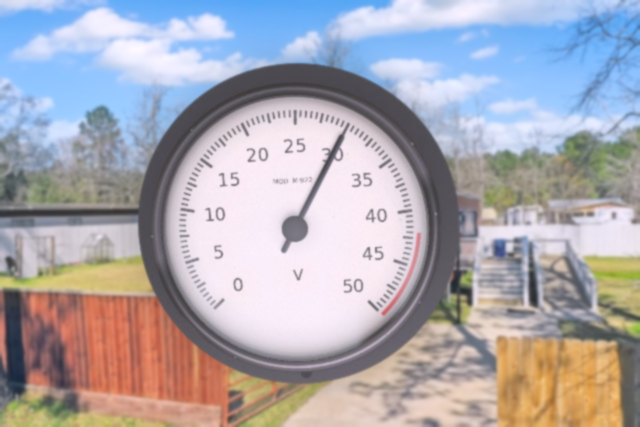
30V
